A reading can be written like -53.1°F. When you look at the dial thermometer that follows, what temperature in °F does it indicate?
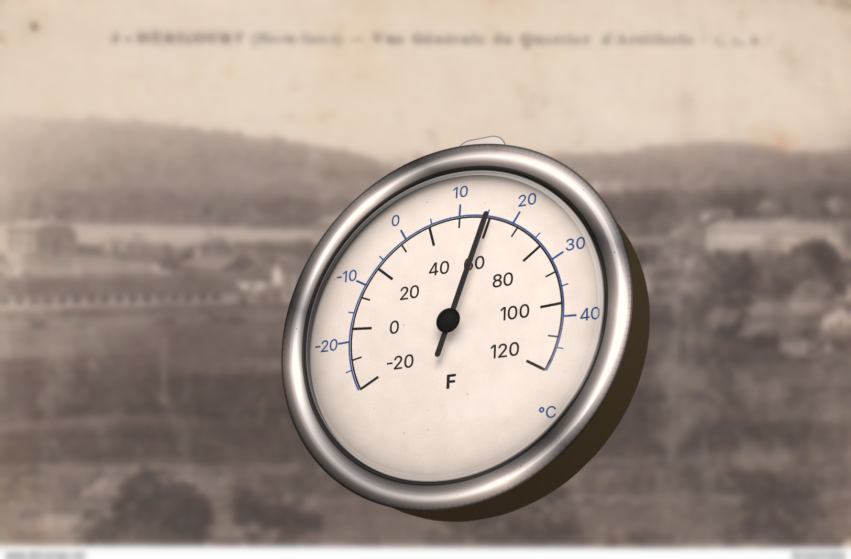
60°F
